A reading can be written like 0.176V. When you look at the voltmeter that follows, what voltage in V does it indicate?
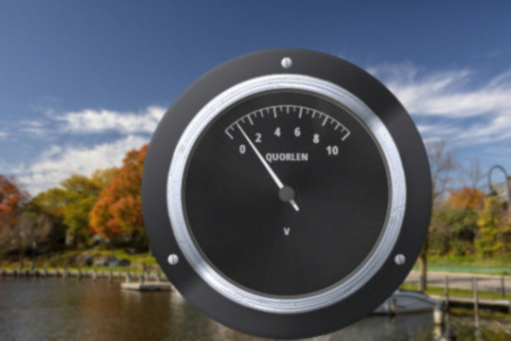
1V
